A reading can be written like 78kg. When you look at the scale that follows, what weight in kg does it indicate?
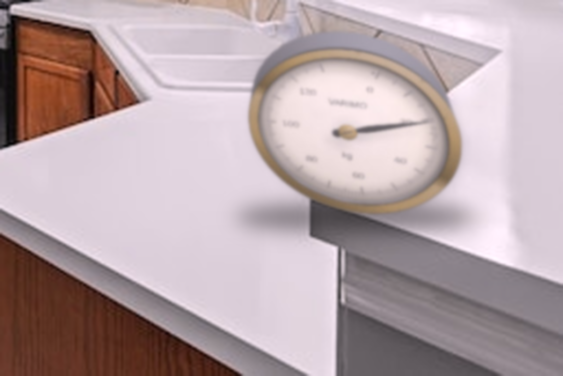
20kg
